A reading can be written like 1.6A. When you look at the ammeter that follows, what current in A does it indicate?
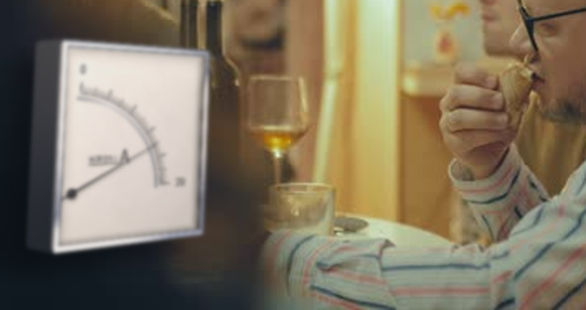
14A
